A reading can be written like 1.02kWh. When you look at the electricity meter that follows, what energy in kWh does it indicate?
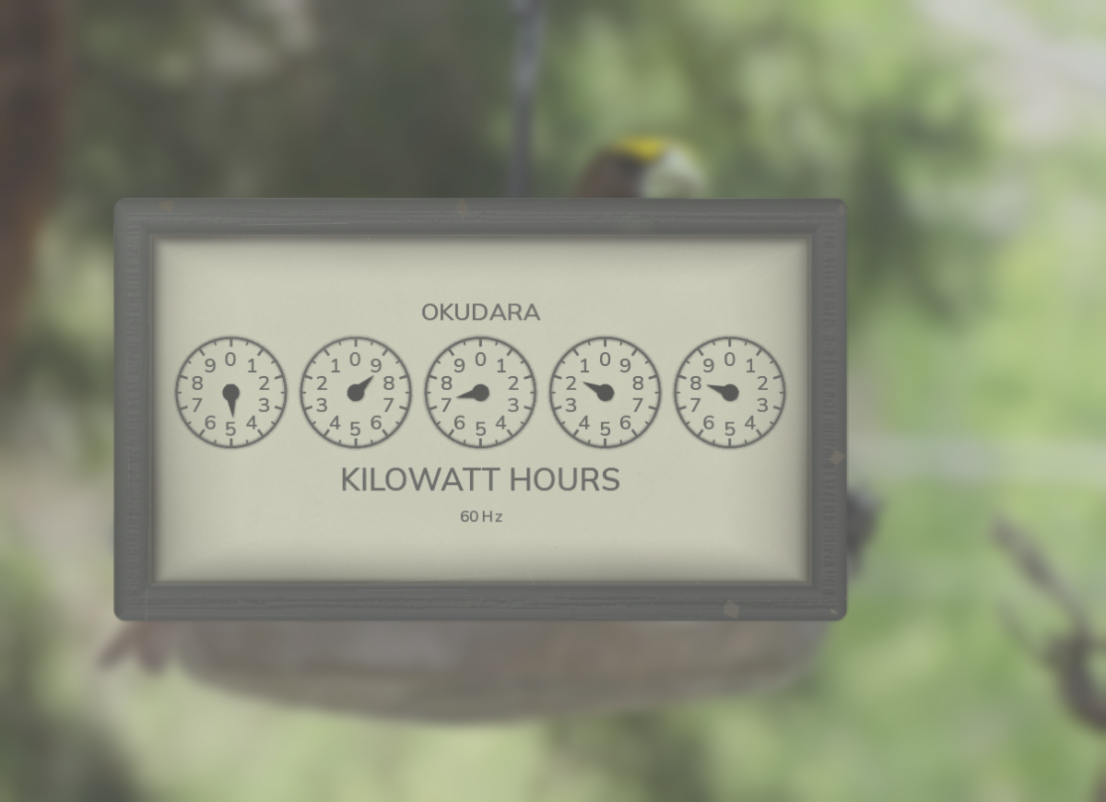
48718kWh
